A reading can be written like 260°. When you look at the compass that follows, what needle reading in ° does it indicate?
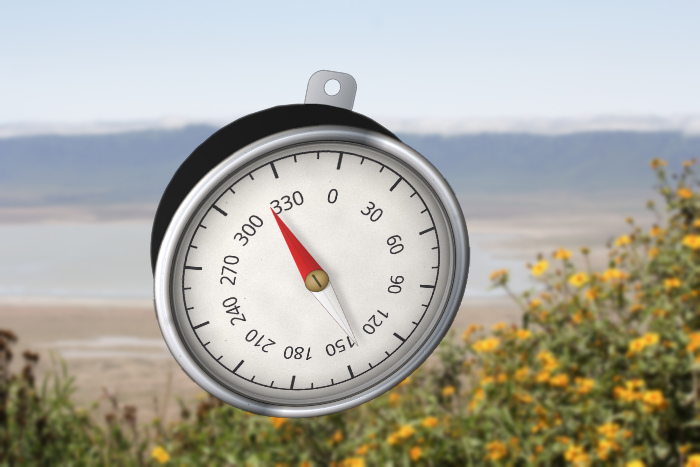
320°
